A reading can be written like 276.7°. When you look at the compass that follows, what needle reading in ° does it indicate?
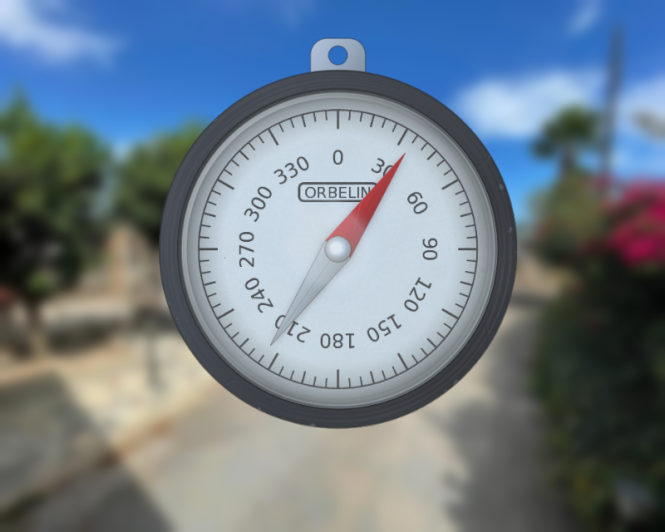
35°
